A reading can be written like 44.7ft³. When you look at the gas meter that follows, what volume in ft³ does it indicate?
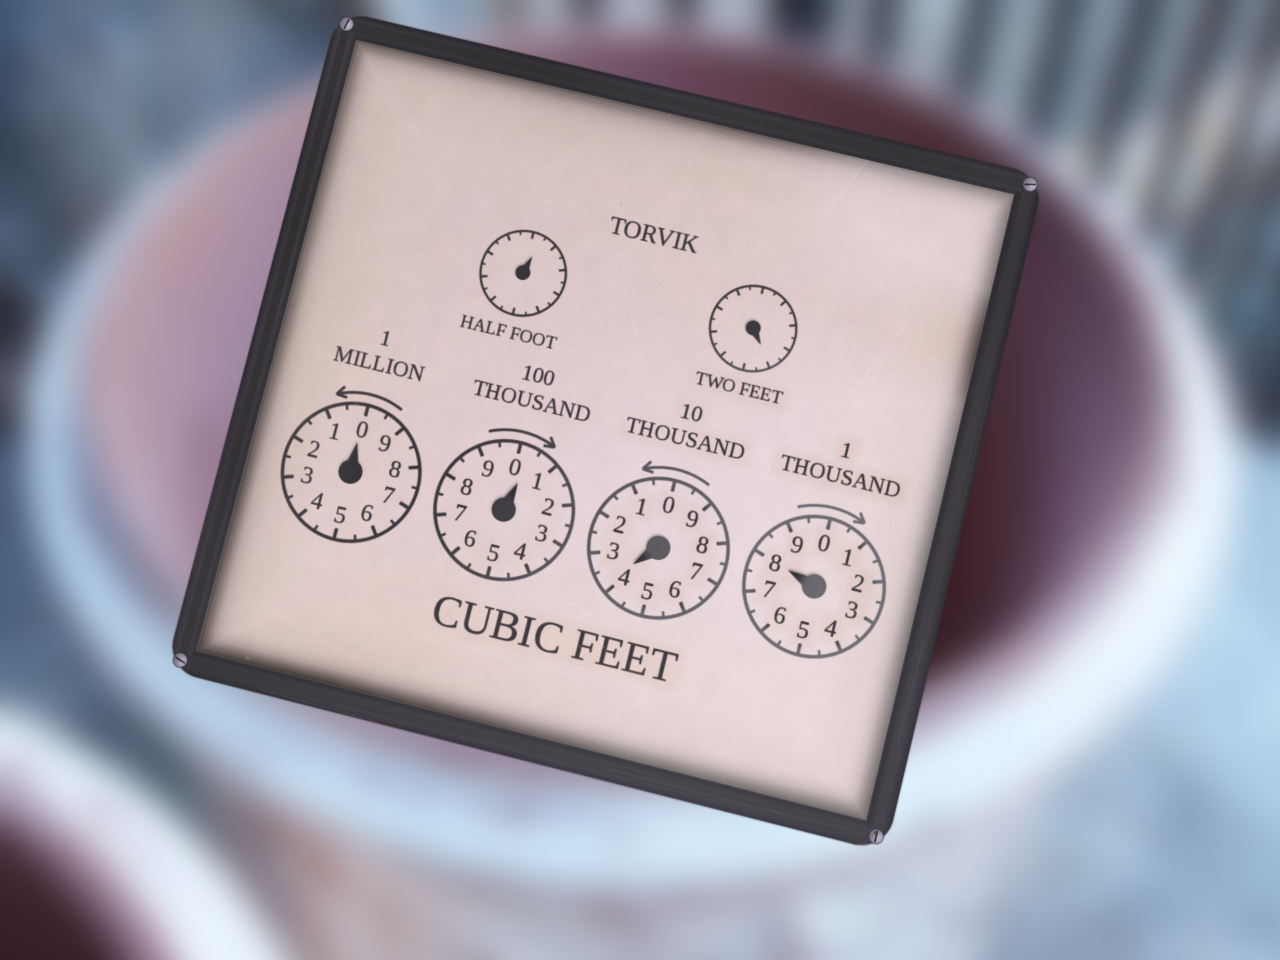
3800ft³
